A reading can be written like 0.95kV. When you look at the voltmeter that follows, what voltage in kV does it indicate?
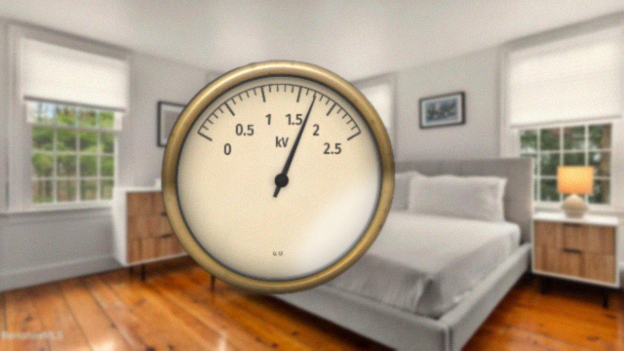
1.7kV
